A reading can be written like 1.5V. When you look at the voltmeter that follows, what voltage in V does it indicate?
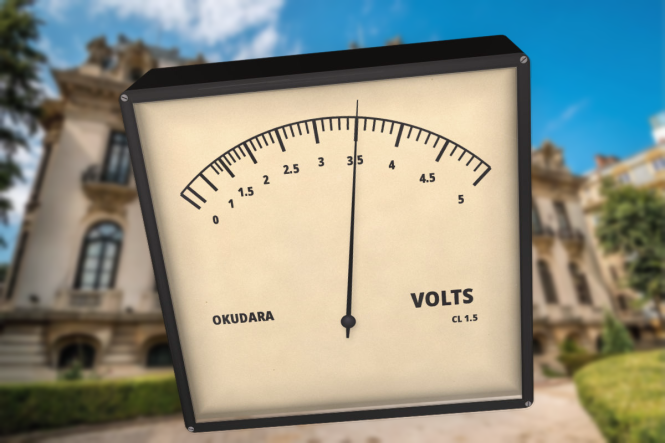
3.5V
